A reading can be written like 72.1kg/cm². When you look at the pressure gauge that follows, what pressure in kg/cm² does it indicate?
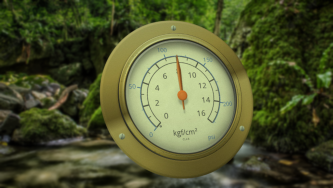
8kg/cm²
